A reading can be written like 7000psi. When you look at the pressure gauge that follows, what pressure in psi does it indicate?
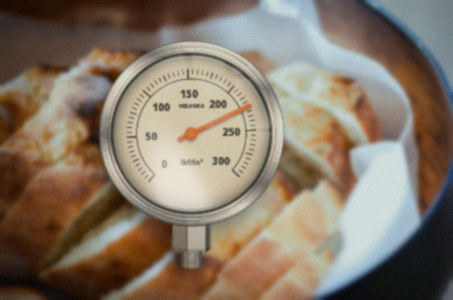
225psi
